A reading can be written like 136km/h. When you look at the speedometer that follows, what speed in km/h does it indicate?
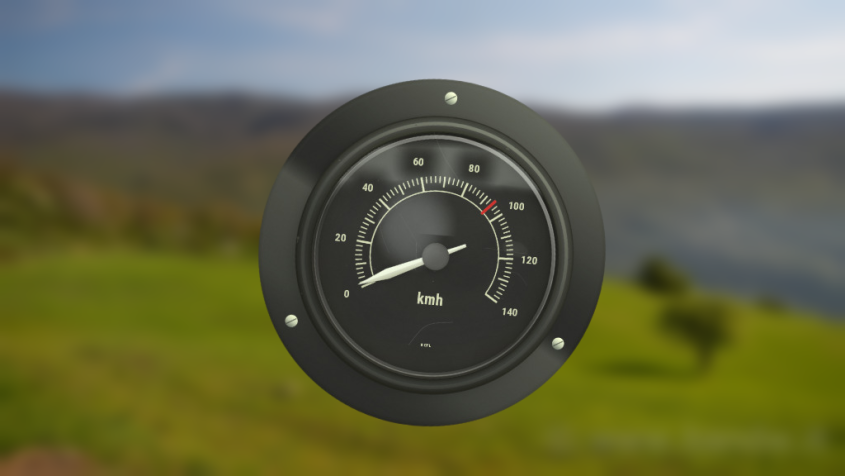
2km/h
